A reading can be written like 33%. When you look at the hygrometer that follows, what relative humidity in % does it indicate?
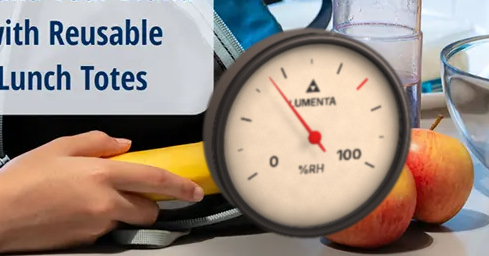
35%
